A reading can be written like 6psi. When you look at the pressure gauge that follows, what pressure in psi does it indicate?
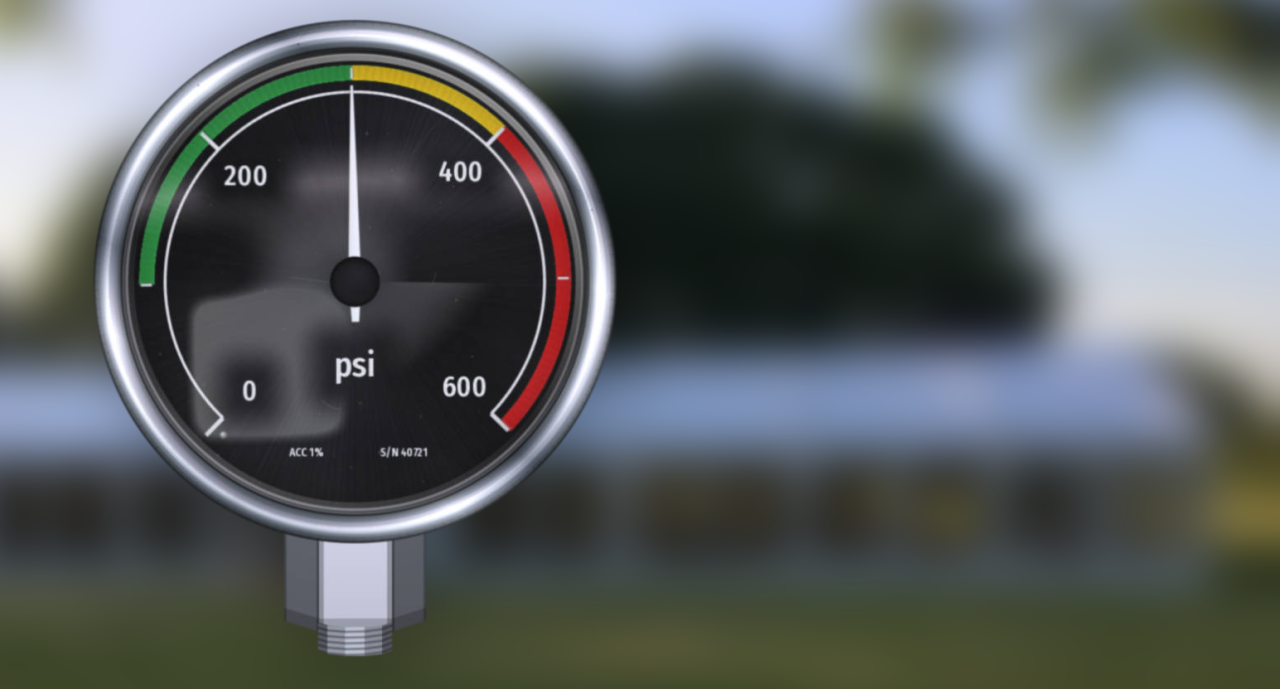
300psi
